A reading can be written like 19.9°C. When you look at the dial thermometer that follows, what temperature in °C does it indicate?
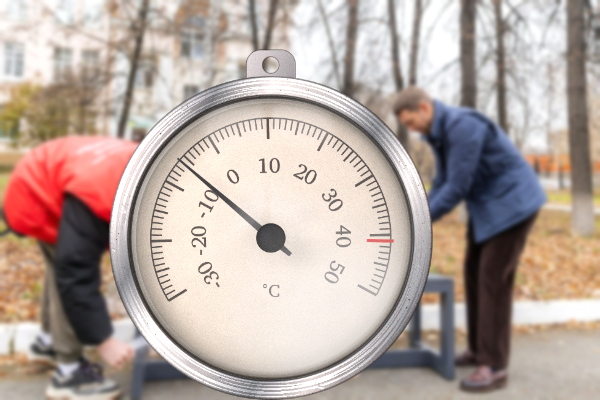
-6°C
